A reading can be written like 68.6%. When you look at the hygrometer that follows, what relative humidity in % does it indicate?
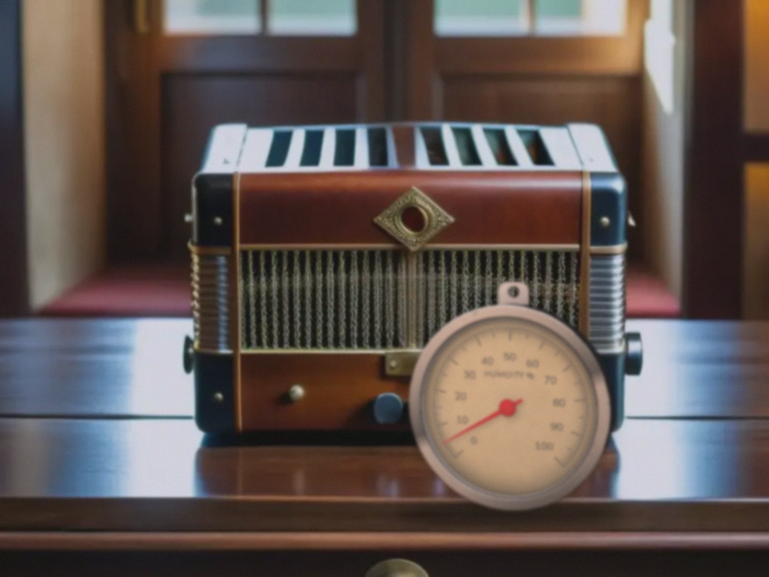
5%
